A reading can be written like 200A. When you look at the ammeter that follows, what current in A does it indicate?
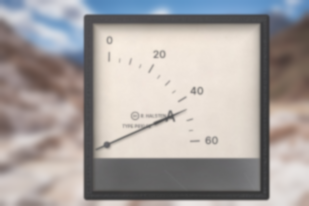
45A
